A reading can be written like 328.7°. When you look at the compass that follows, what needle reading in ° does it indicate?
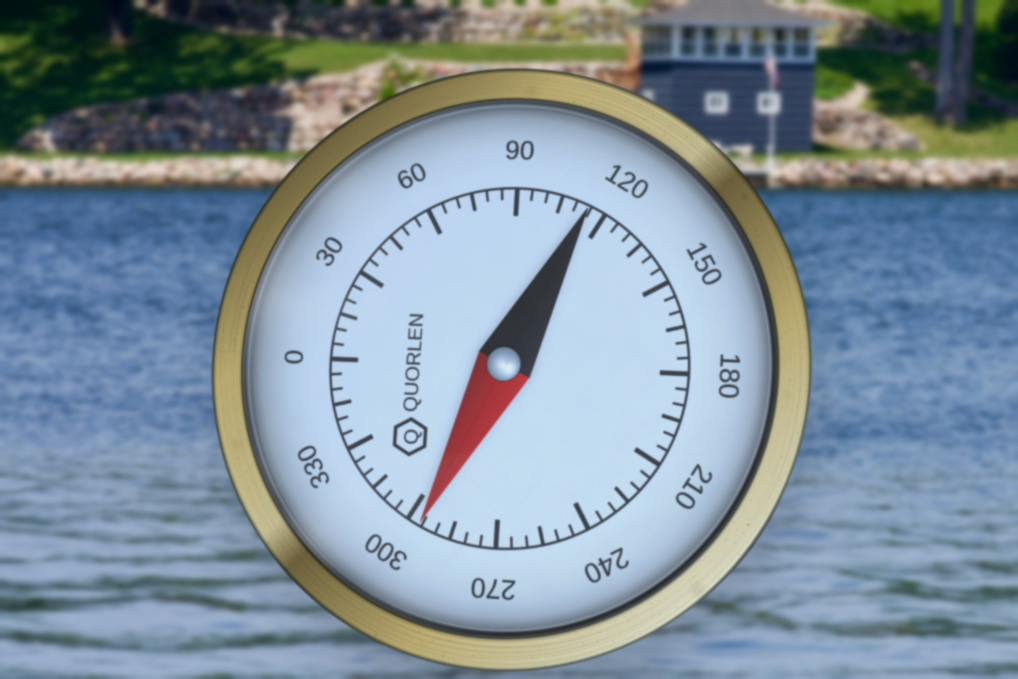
295°
